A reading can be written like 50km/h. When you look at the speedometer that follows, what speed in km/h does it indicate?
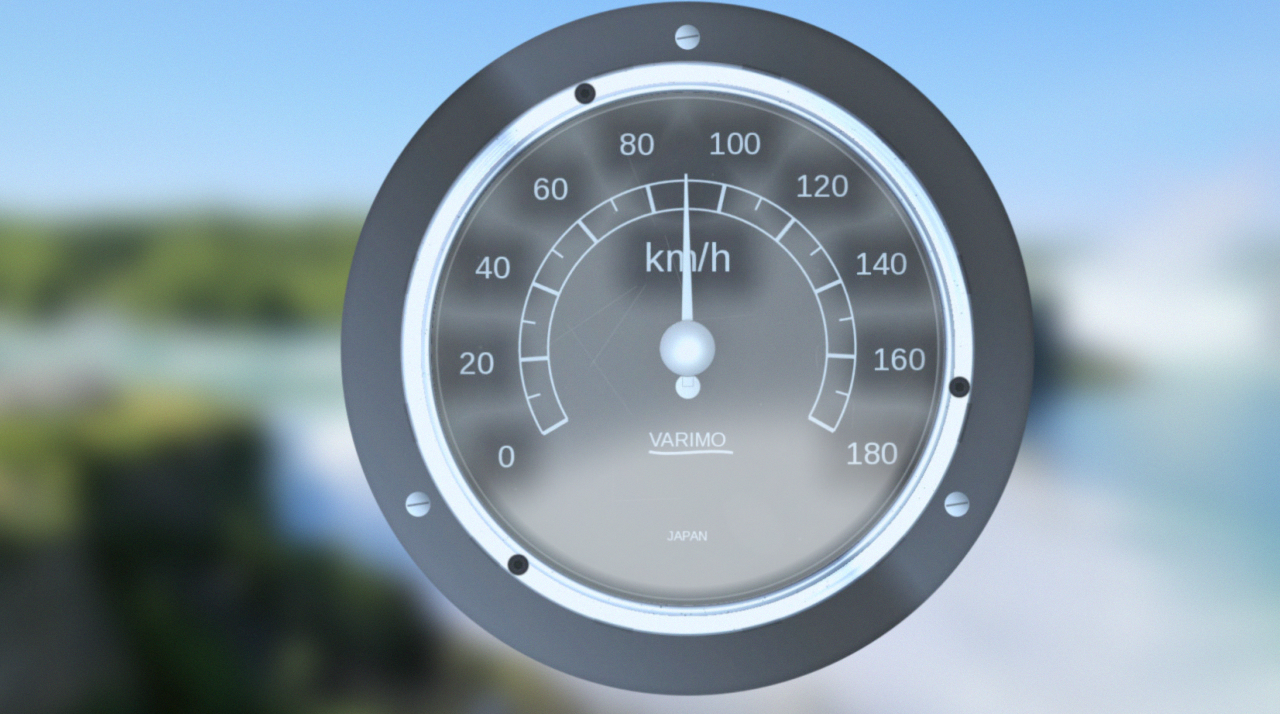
90km/h
